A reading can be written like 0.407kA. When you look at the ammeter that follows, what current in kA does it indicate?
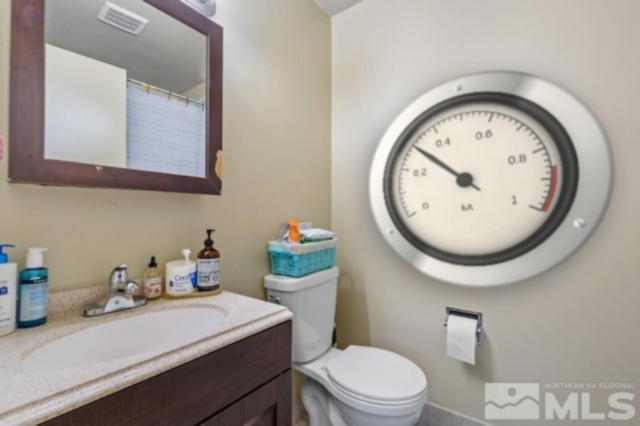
0.3kA
